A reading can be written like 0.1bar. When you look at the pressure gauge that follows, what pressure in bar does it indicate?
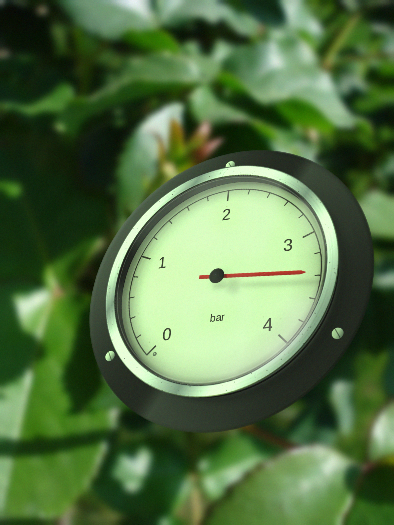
3.4bar
